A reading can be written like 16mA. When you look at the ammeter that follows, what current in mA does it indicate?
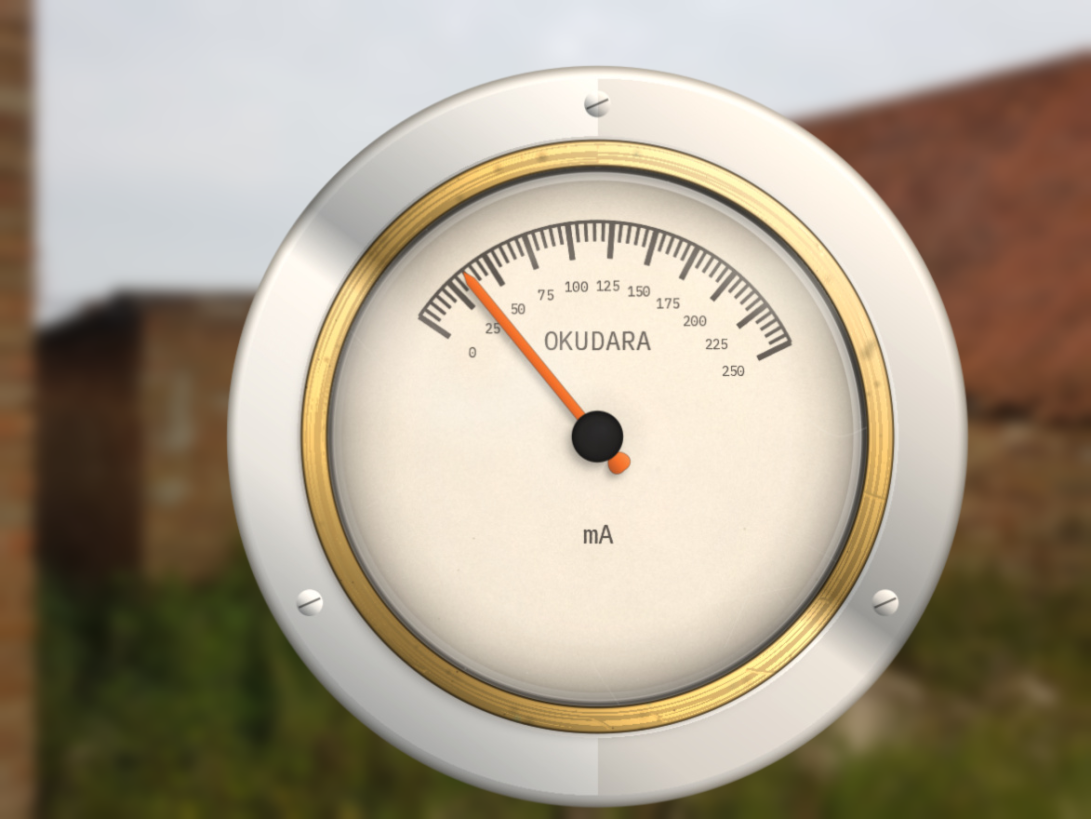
35mA
